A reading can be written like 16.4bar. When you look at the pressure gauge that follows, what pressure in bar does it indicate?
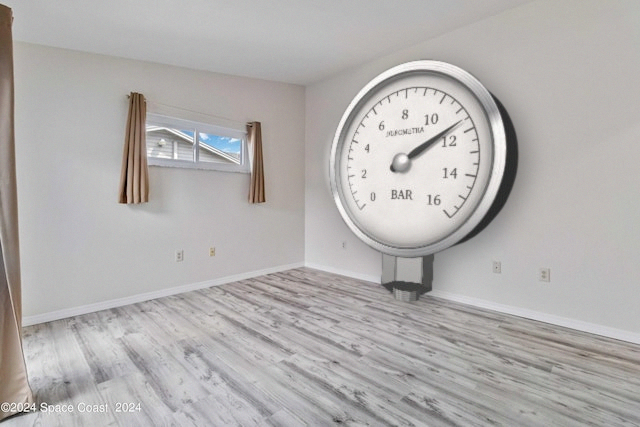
11.5bar
